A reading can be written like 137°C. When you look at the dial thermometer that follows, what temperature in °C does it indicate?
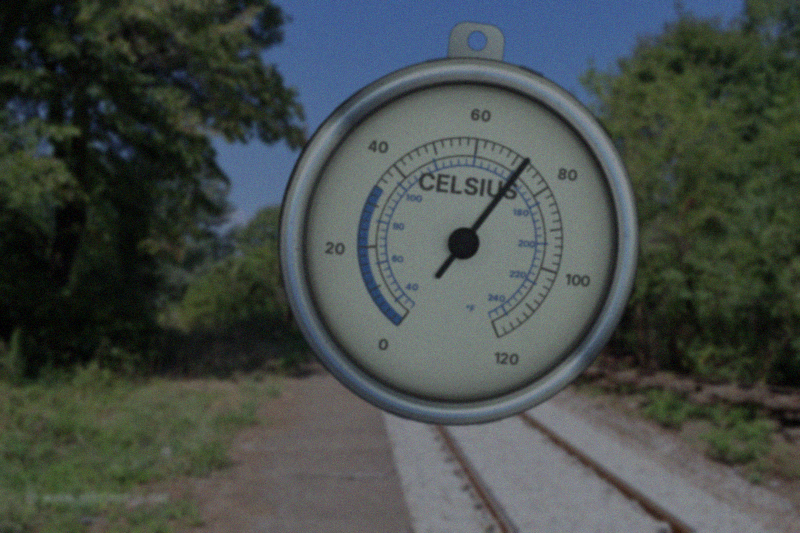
72°C
